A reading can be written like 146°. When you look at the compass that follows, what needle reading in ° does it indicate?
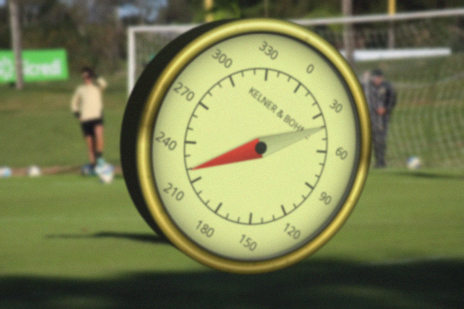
220°
